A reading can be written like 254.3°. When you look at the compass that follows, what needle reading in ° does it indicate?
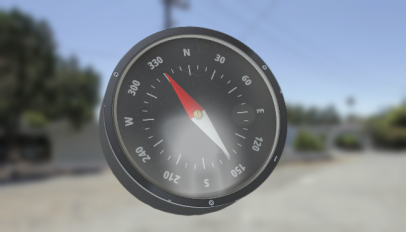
330°
